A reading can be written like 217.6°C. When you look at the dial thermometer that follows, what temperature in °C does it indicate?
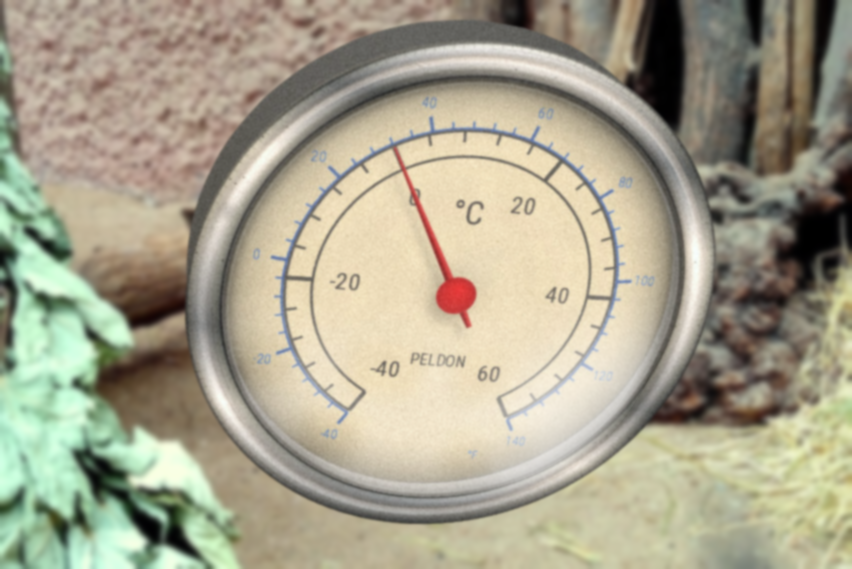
0°C
